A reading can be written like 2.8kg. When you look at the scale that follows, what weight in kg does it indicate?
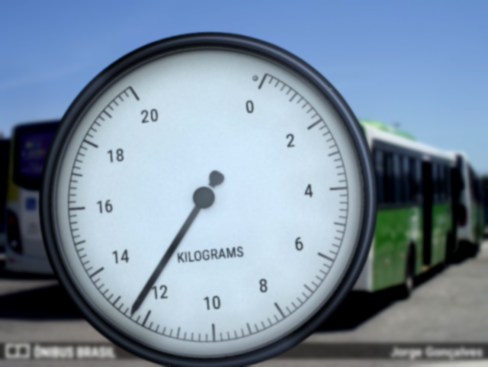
12.4kg
